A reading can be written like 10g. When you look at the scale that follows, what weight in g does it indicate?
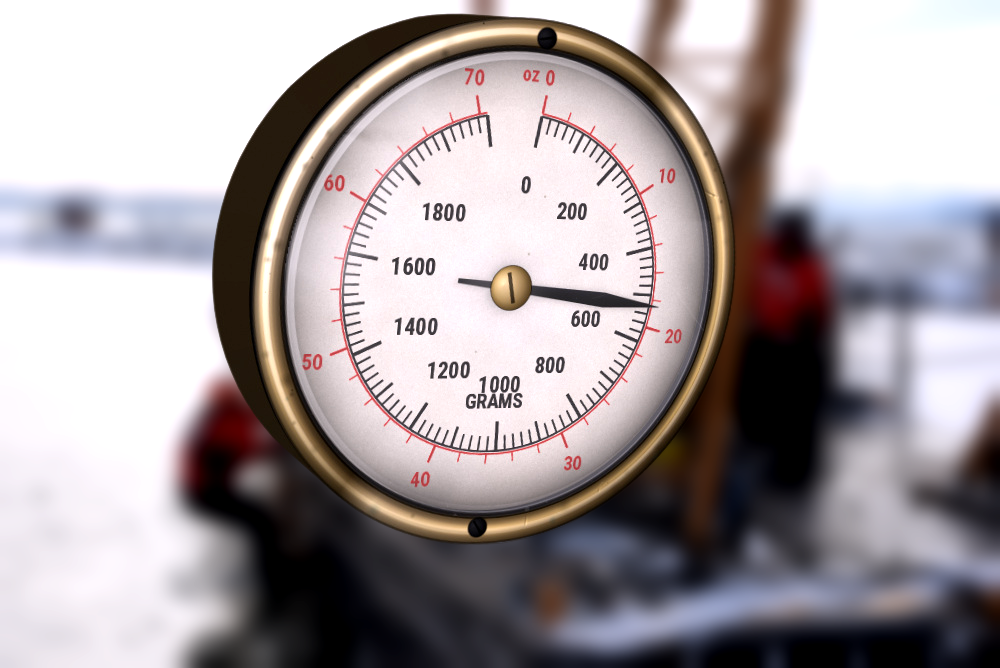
520g
